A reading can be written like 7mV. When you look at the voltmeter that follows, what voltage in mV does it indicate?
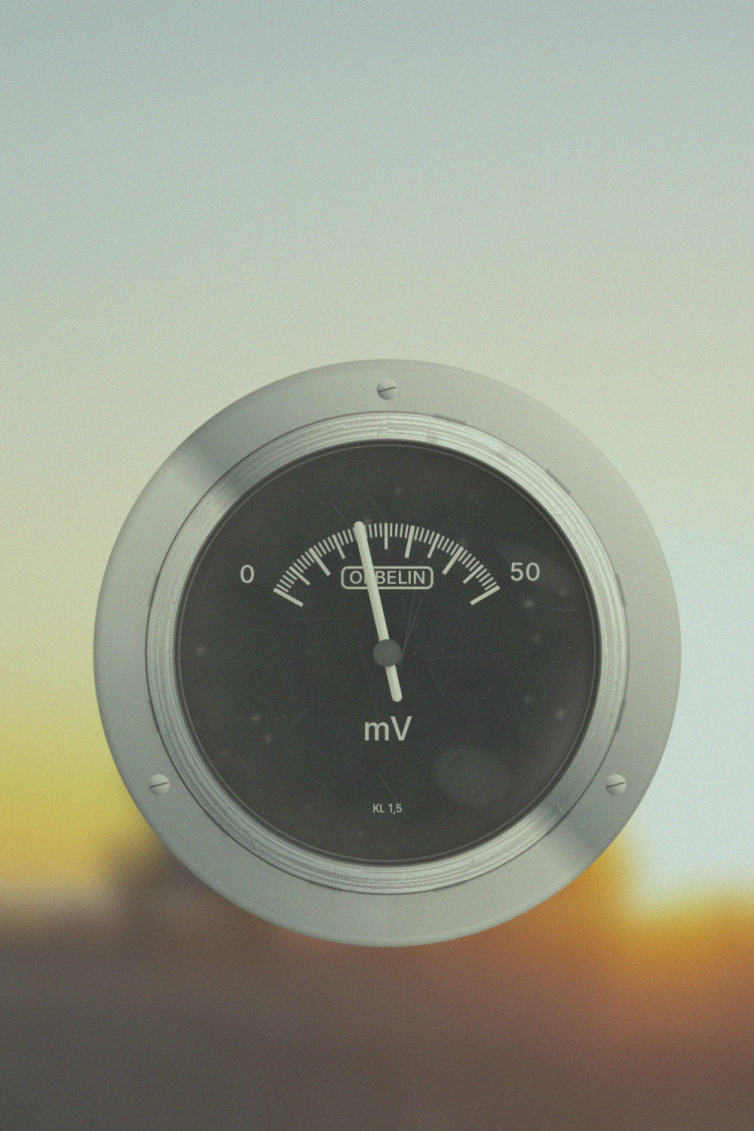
20mV
